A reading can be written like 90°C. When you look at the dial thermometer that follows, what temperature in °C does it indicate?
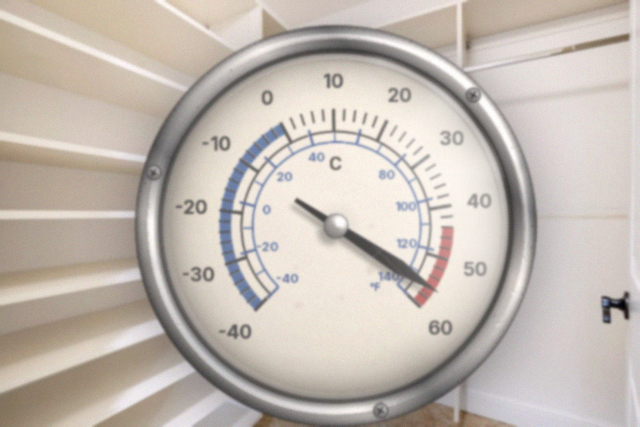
56°C
